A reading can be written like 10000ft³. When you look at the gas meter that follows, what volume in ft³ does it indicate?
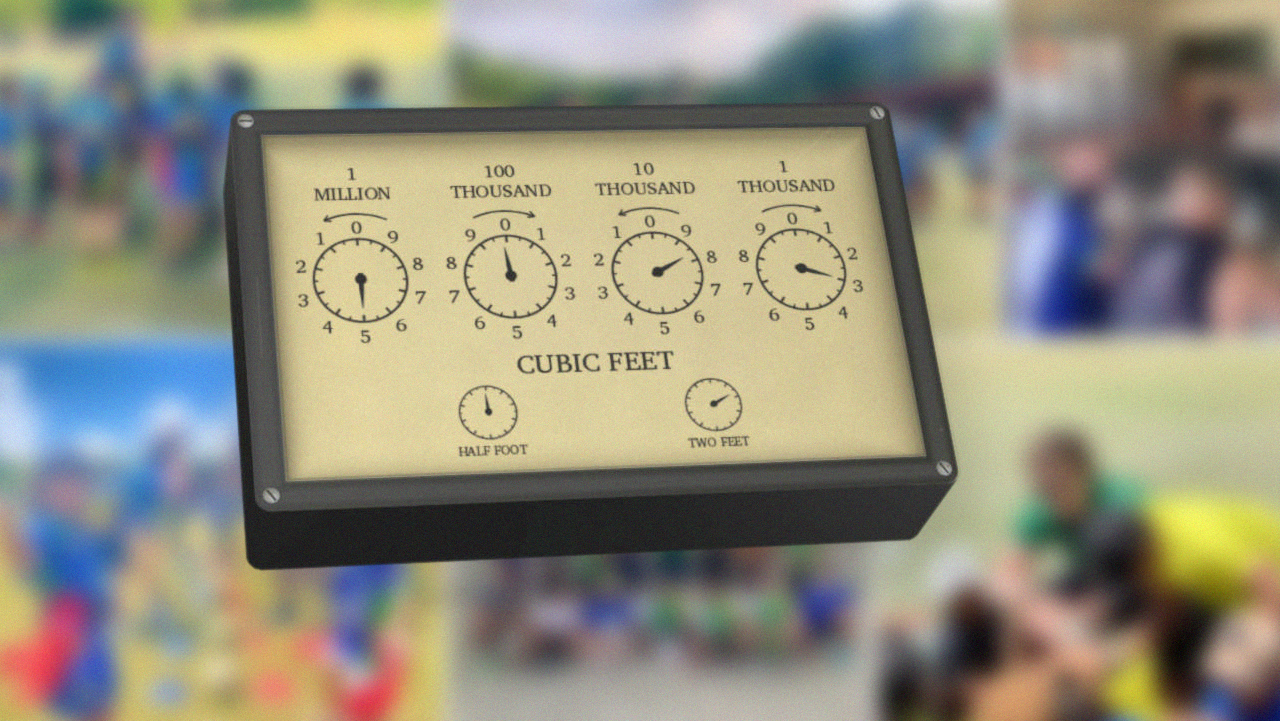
498300ft³
